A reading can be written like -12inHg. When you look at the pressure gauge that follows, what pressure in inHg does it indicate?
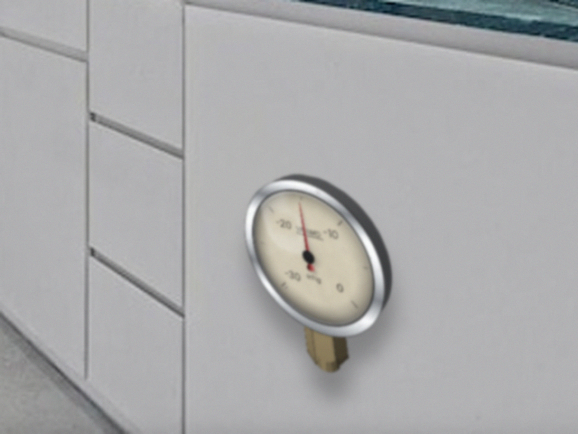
-15inHg
